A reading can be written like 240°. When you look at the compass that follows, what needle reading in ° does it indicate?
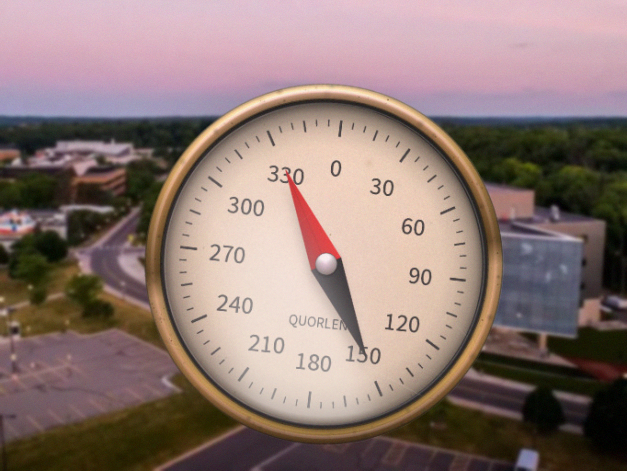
330°
